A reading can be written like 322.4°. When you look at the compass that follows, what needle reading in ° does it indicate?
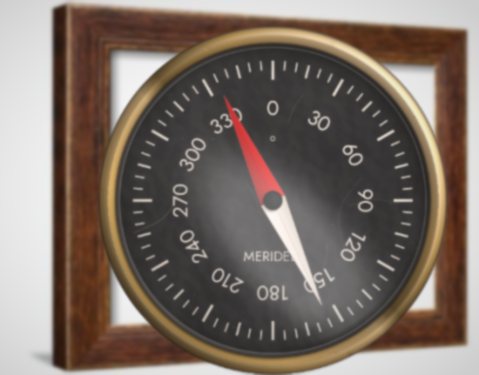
335°
